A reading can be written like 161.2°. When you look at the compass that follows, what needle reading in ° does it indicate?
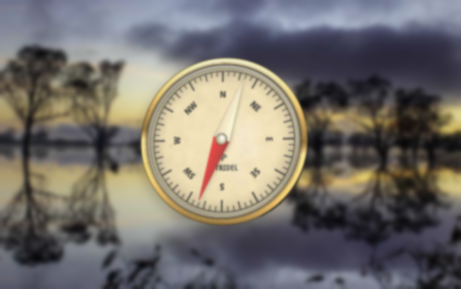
200°
